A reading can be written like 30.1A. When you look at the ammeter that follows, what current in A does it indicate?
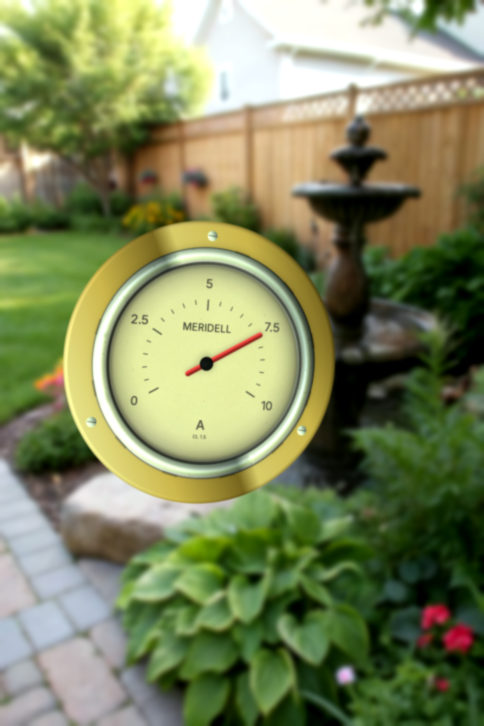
7.5A
